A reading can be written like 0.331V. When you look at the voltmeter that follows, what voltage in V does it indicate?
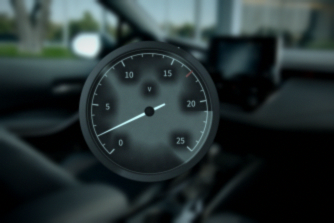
2V
